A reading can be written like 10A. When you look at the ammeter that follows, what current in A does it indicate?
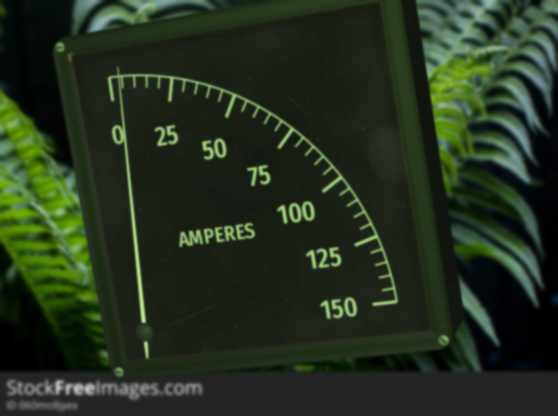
5A
